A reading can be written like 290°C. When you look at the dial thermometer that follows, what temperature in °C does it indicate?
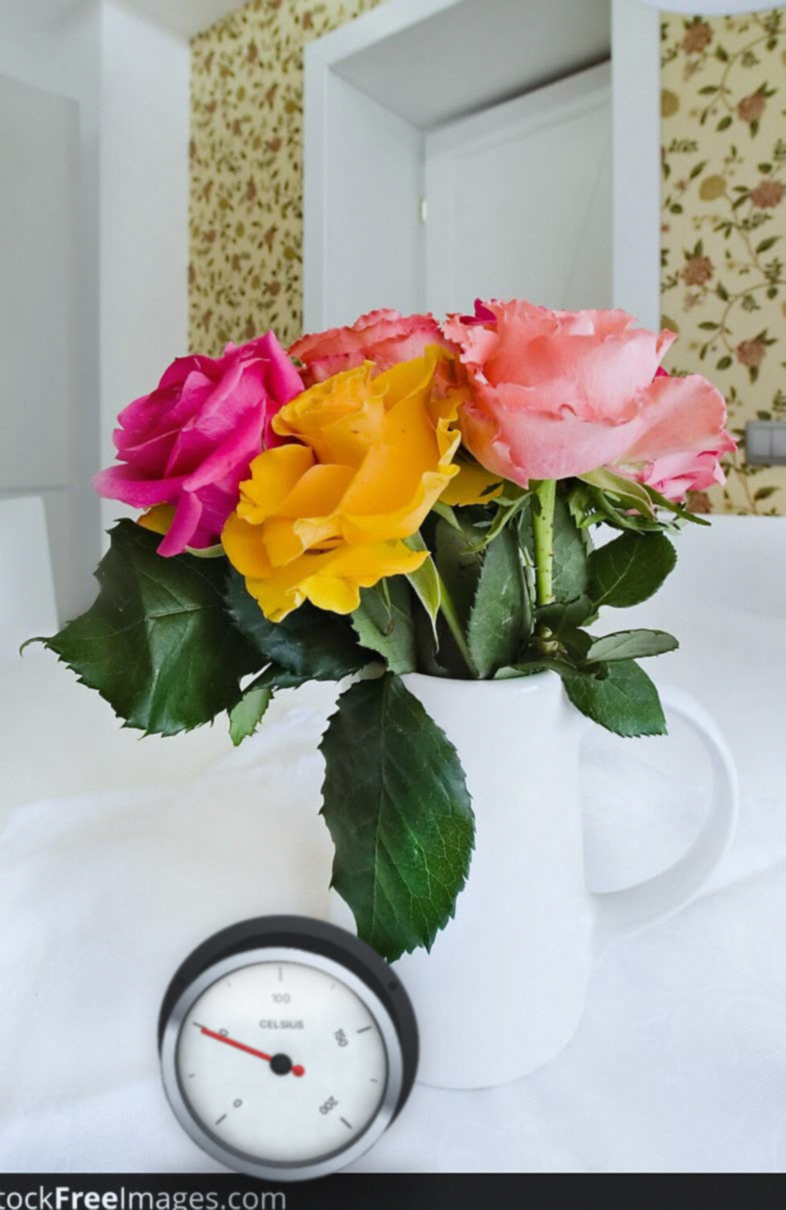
50°C
